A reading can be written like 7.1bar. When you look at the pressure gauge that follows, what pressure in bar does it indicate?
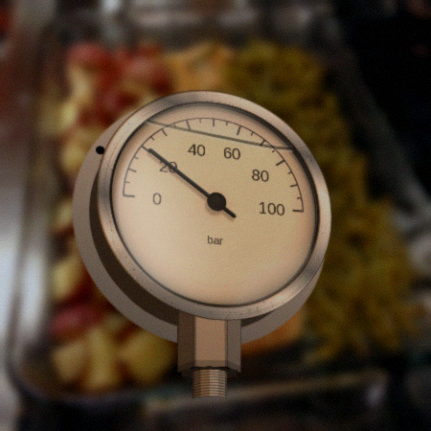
20bar
